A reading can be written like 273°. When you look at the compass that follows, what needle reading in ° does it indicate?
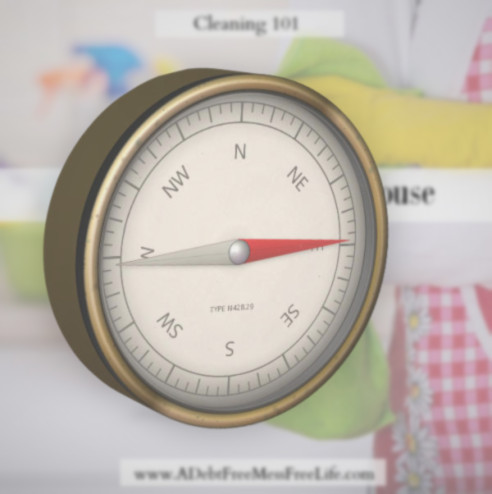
87.5°
